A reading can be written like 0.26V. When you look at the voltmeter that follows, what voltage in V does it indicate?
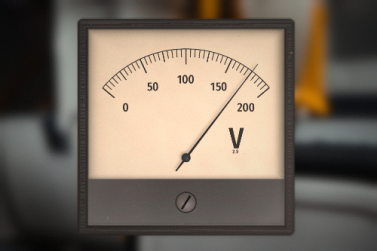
175V
